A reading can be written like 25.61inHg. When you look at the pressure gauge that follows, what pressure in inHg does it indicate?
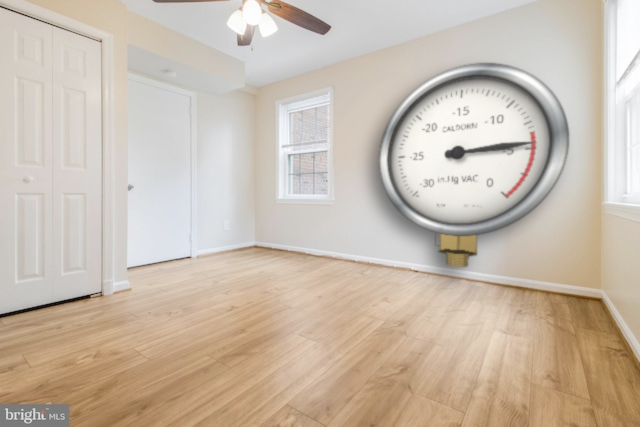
-5.5inHg
